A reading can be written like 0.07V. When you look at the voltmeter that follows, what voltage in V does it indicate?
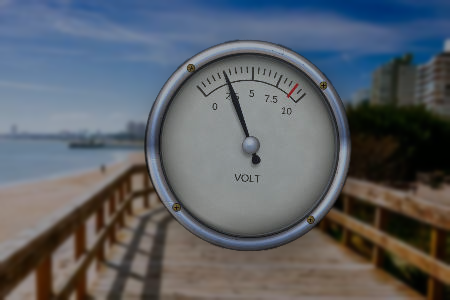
2.5V
